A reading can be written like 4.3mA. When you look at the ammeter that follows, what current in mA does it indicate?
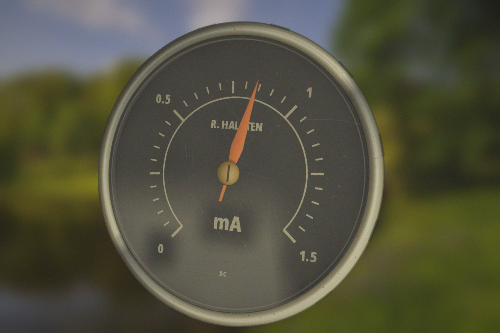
0.85mA
